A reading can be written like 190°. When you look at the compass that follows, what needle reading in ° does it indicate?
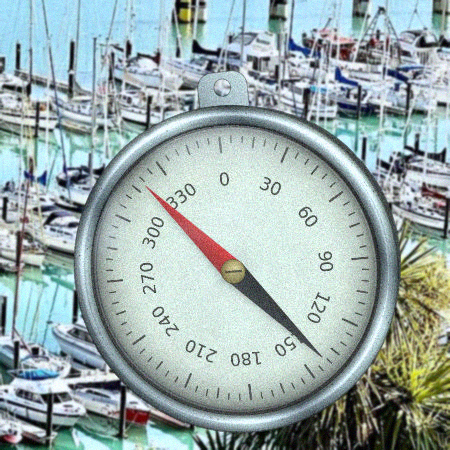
320°
